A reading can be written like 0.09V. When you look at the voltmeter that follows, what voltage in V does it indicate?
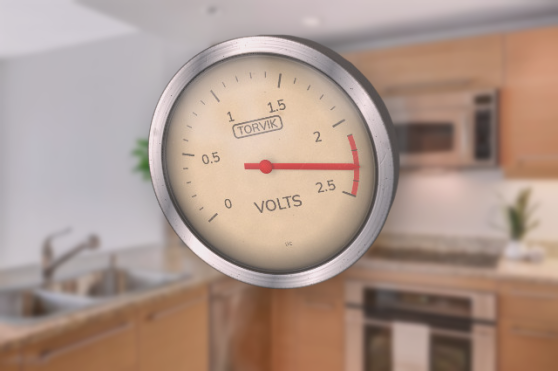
2.3V
